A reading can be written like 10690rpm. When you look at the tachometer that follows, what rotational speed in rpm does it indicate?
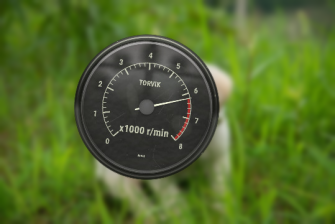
6200rpm
